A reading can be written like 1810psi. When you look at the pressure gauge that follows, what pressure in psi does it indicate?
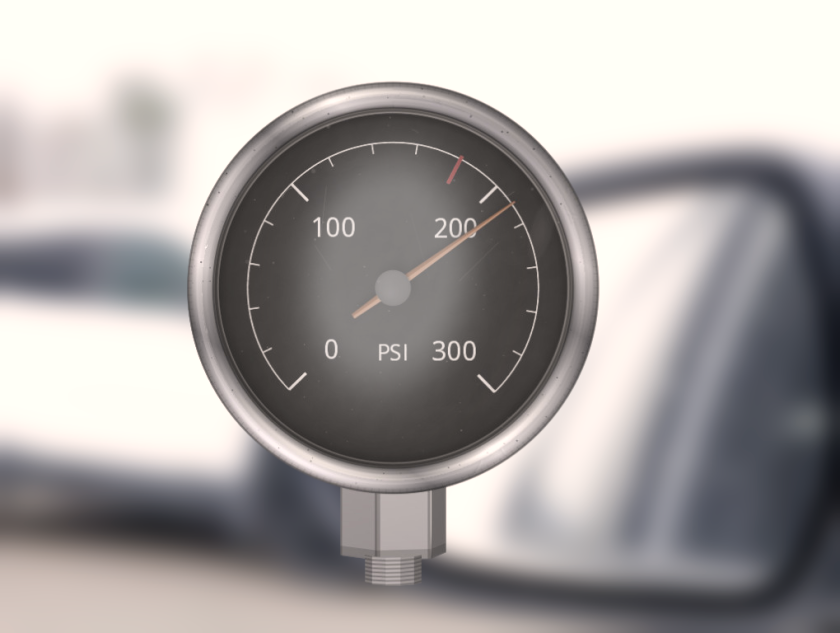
210psi
